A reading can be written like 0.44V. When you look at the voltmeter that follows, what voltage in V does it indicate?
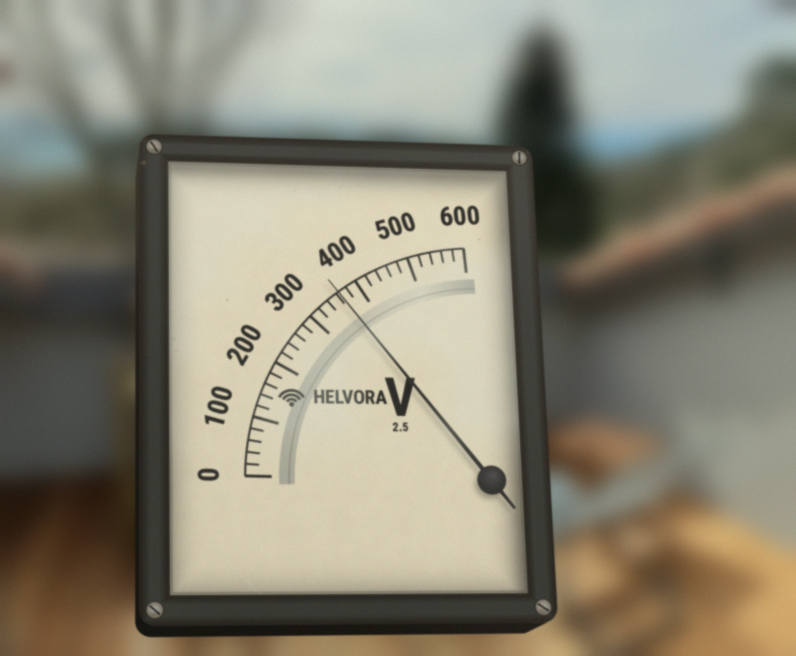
360V
